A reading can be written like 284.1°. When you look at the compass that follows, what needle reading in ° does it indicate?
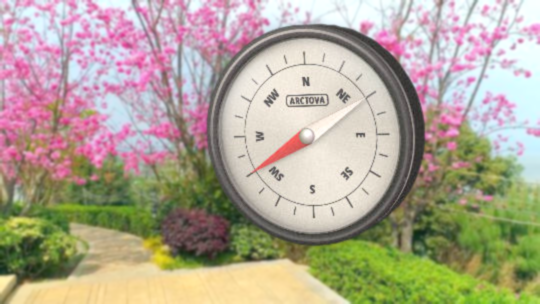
240°
